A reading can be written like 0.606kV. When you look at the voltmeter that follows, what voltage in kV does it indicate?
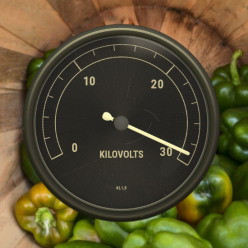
29kV
